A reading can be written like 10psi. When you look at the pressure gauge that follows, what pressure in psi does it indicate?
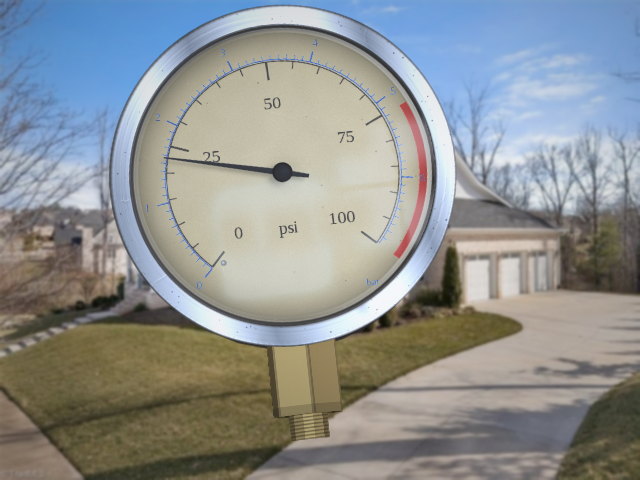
22.5psi
